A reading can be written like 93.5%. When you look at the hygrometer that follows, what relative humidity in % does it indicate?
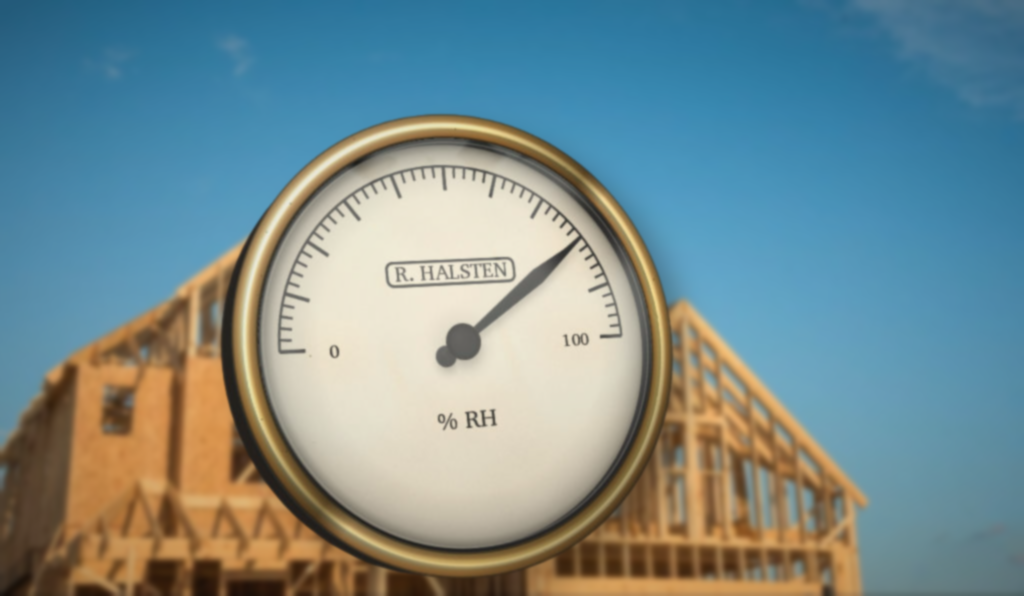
80%
